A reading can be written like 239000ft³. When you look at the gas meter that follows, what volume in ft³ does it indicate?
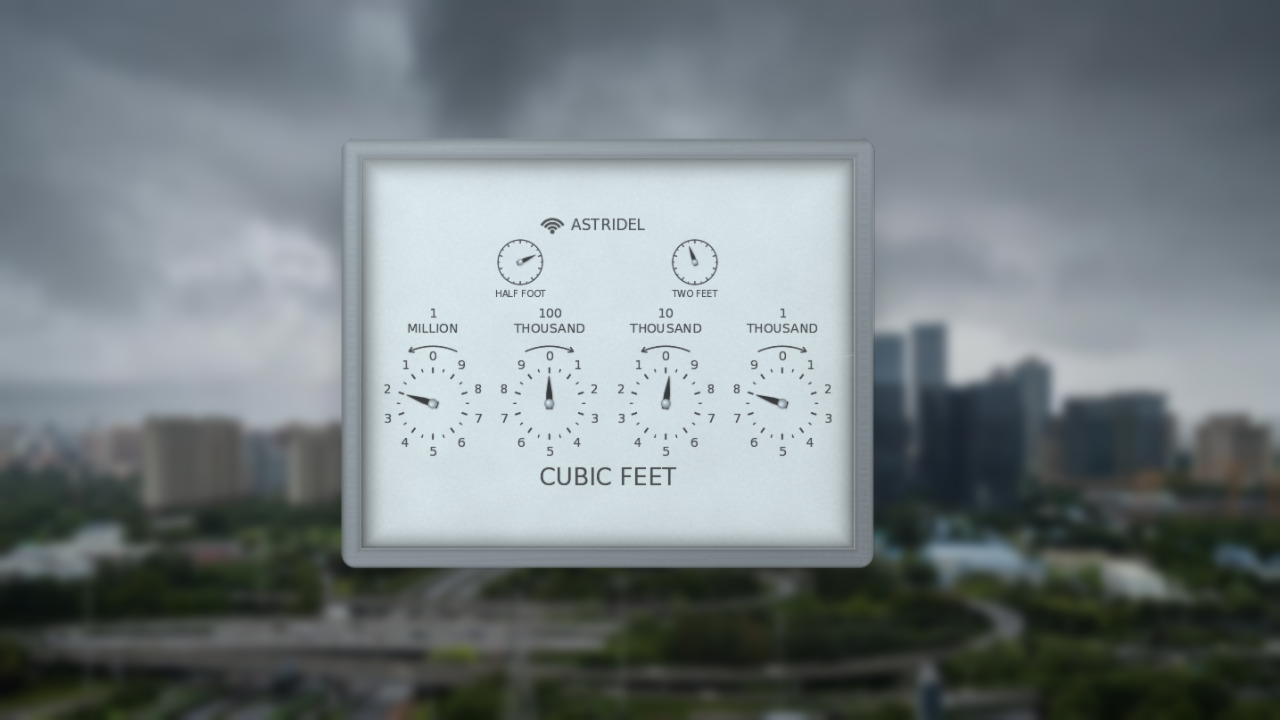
199800ft³
